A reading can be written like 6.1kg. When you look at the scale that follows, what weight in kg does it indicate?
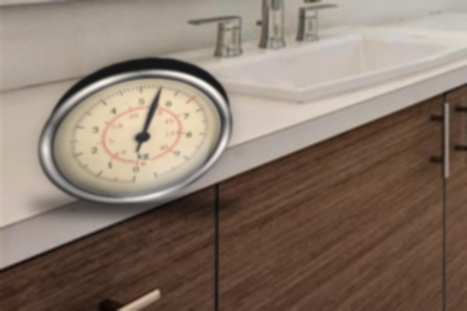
5.5kg
